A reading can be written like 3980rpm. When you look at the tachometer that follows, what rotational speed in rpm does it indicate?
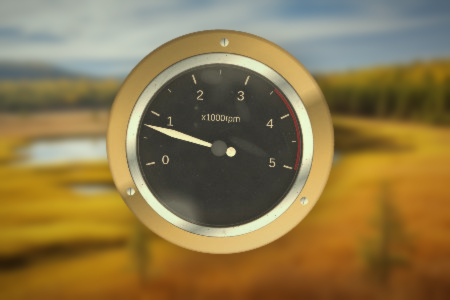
750rpm
